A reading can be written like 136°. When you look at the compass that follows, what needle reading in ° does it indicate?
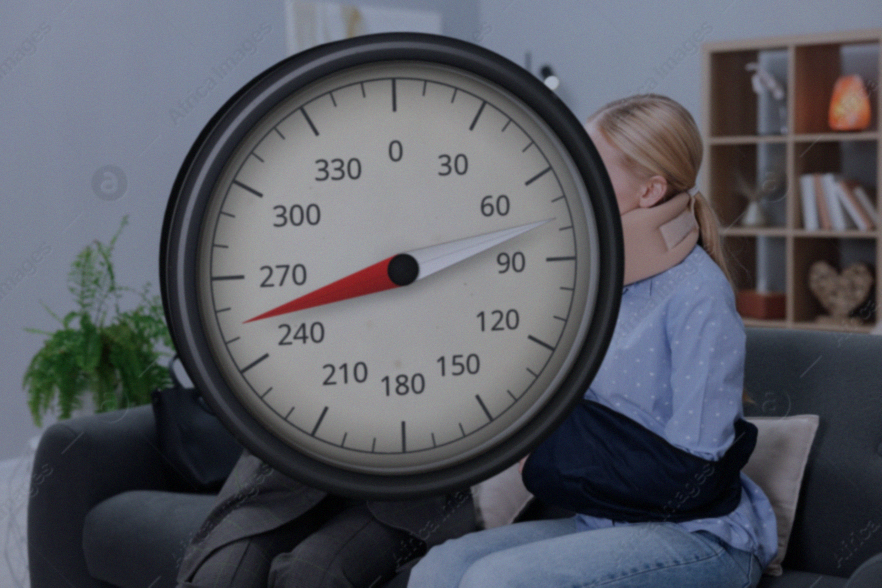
255°
